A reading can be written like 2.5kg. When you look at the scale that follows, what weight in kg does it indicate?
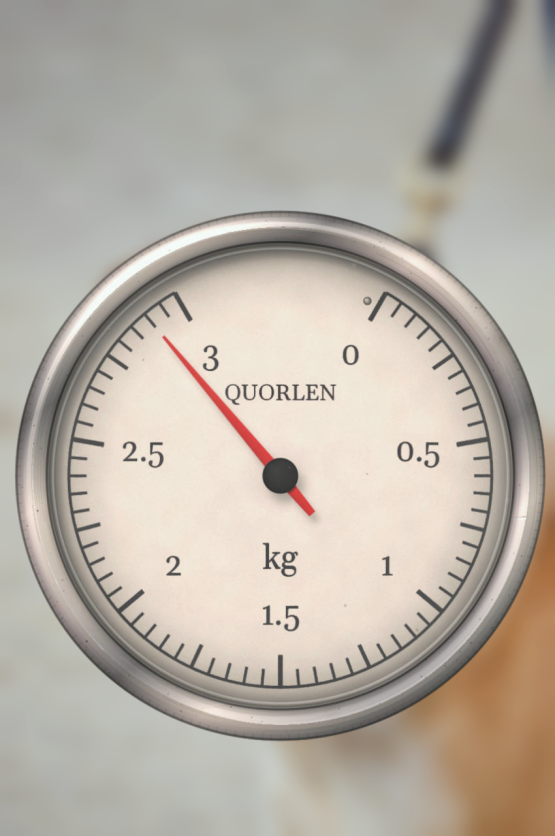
2.9kg
